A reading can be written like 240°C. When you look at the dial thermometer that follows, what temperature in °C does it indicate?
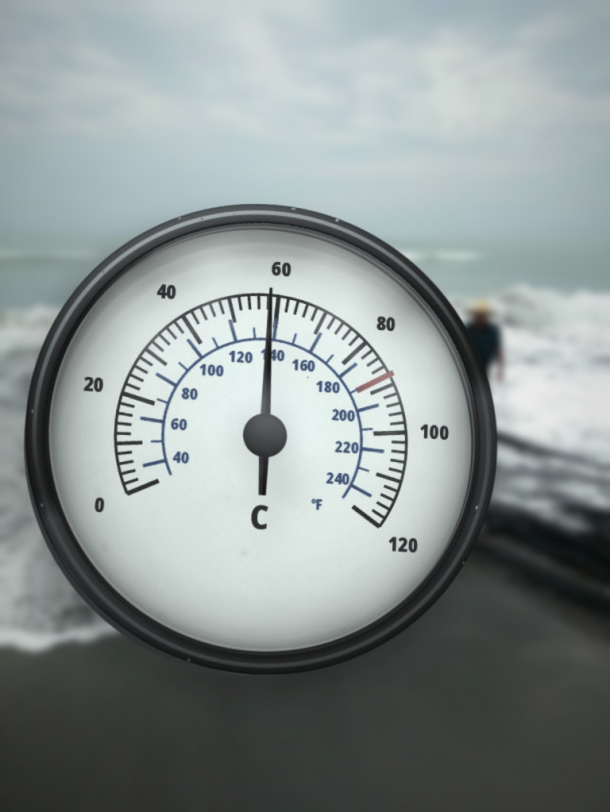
58°C
